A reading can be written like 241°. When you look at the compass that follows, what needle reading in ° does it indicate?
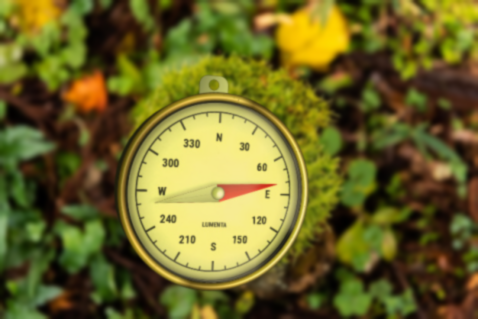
80°
